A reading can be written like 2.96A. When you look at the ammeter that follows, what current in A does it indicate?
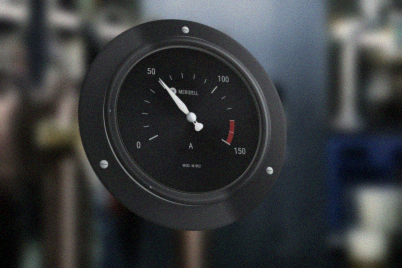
50A
